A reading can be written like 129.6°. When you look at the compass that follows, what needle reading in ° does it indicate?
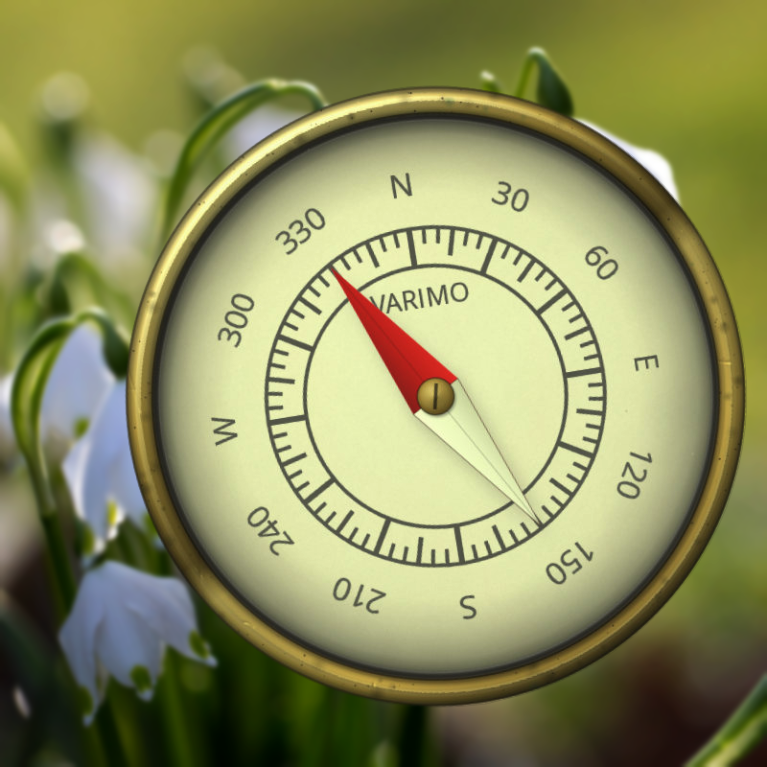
330°
